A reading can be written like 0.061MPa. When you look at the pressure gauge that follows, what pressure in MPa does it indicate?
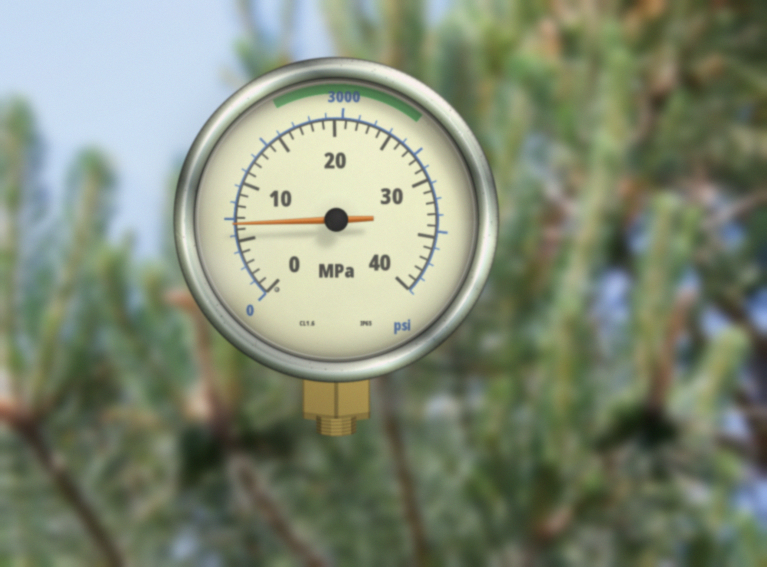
6.5MPa
